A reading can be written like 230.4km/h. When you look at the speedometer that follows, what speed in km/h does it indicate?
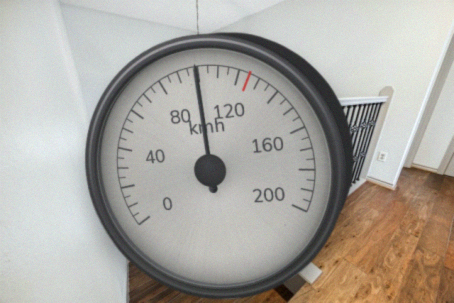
100km/h
